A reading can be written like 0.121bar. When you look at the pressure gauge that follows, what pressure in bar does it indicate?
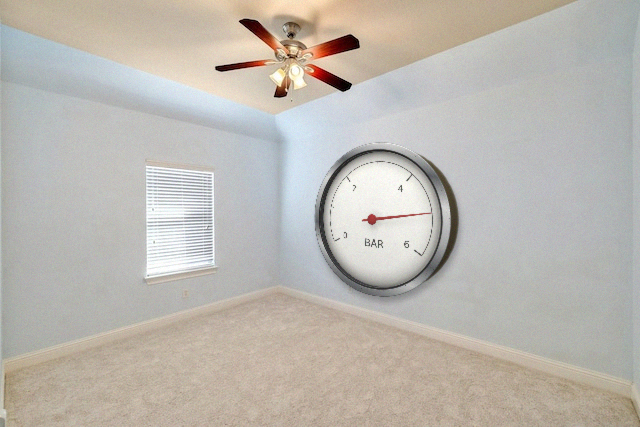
5bar
